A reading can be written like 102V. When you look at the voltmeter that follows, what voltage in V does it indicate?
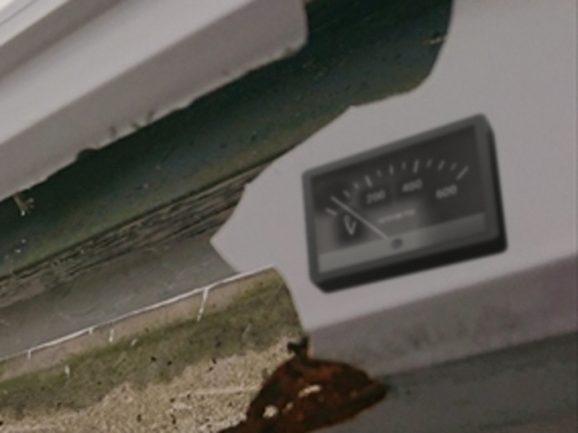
50V
